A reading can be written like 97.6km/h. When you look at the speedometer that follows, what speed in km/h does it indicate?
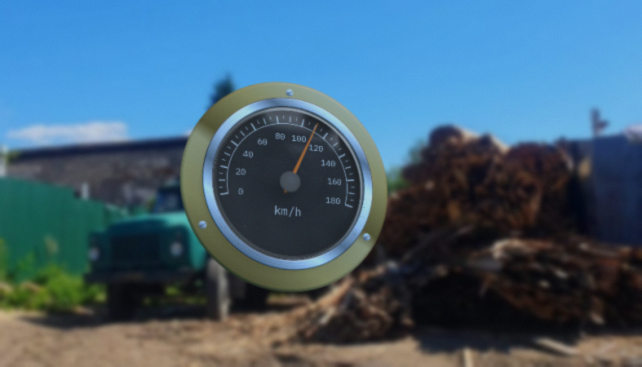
110km/h
